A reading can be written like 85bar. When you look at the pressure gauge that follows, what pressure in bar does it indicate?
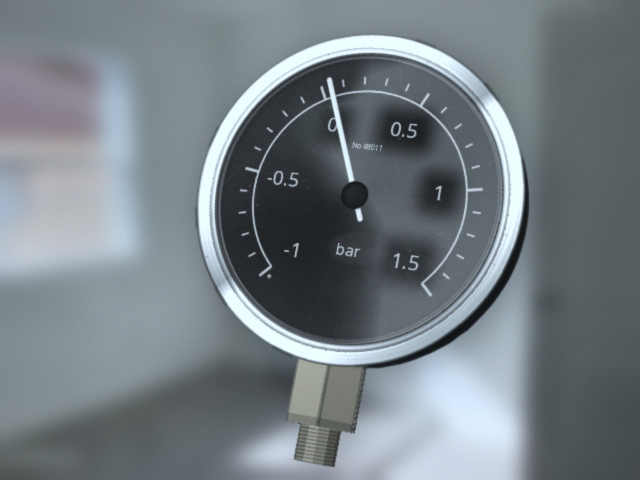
0.05bar
